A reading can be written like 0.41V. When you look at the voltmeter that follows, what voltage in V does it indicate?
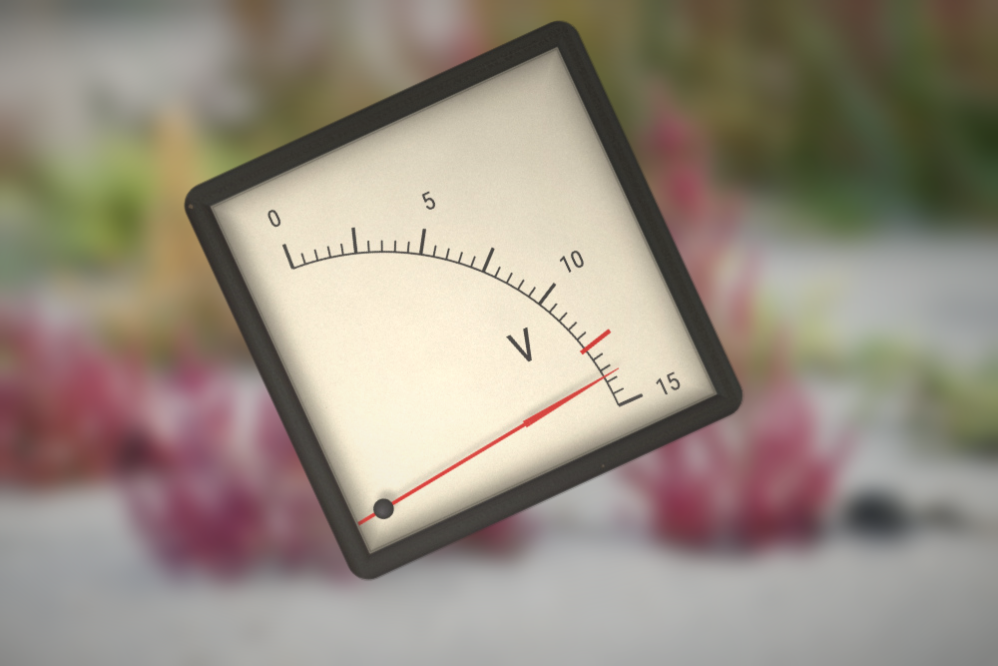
13.75V
